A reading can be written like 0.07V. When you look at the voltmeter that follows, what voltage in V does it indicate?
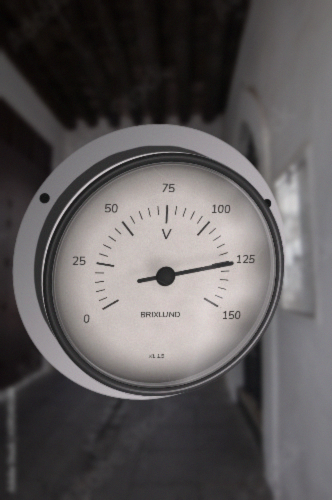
125V
